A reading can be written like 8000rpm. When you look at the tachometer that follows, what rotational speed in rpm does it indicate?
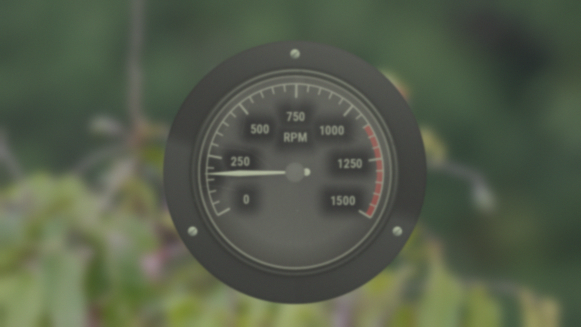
175rpm
